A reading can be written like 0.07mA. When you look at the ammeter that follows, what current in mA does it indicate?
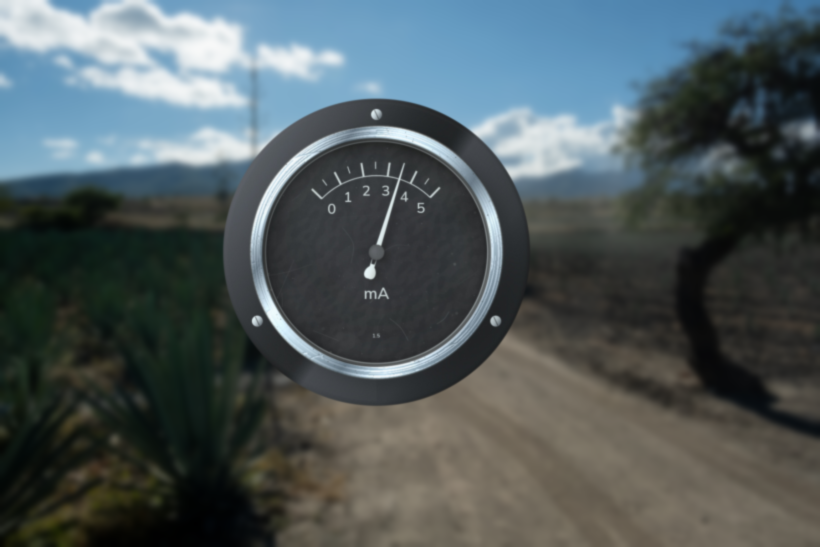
3.5mA
